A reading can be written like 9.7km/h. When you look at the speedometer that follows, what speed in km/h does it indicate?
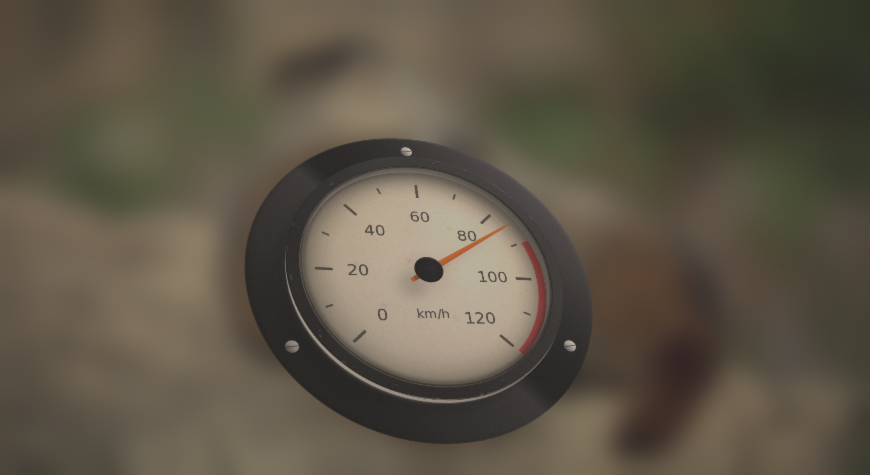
85km/h
